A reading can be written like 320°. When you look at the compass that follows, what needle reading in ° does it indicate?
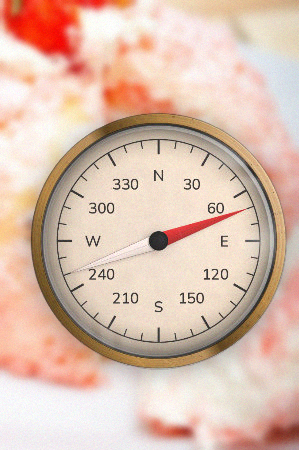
70°
